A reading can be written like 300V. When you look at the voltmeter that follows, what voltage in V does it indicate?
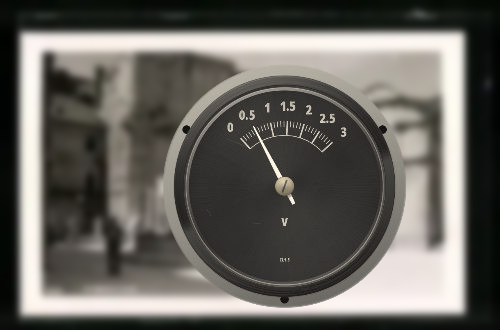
0.5V
